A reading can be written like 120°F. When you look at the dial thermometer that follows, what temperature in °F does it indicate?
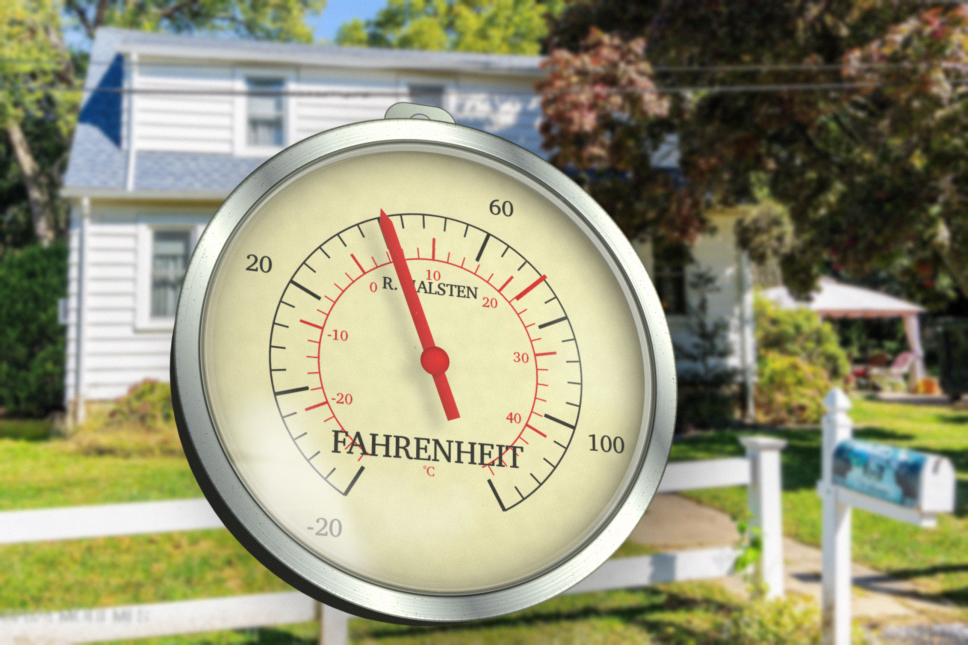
40°F
